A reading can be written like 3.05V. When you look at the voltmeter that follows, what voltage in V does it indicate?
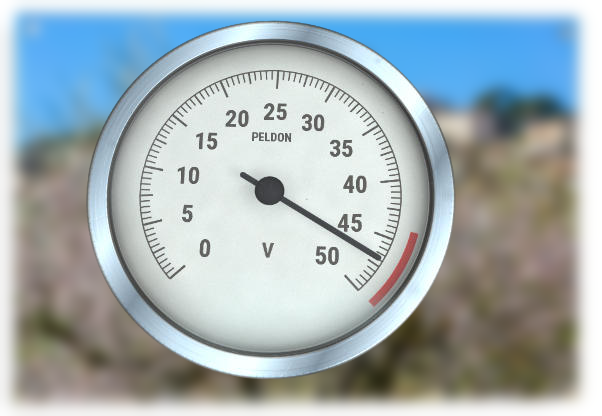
47V
